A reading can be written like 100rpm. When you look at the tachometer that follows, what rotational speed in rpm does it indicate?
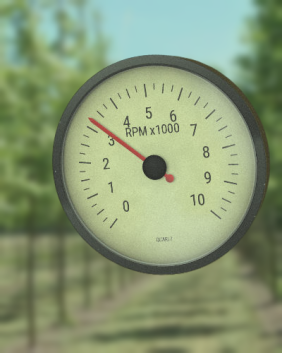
3250rpm
